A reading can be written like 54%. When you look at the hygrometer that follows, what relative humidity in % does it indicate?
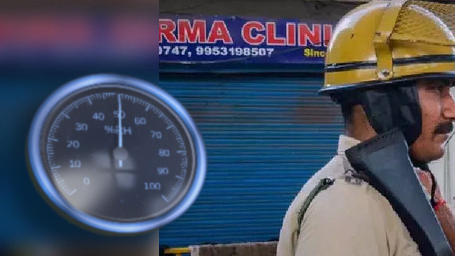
50%
